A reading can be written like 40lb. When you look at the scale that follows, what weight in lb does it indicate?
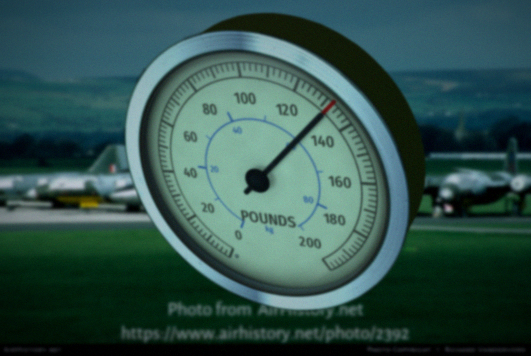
132lb
